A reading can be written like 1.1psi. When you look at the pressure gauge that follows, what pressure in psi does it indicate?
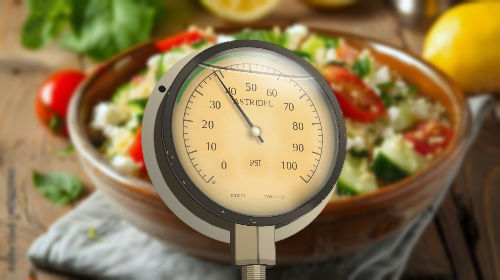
38psi
